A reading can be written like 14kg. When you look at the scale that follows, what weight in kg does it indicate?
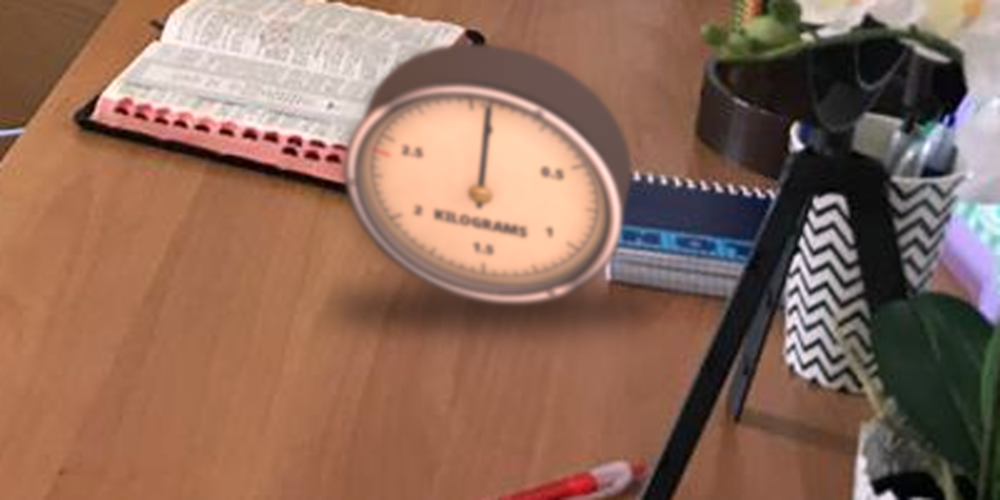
0kg
